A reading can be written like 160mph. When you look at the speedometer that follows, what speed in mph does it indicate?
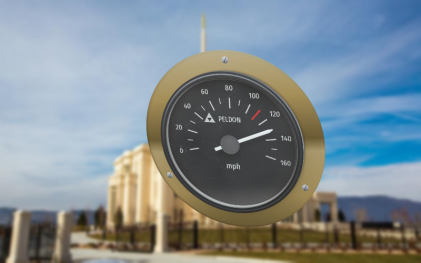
130mph
